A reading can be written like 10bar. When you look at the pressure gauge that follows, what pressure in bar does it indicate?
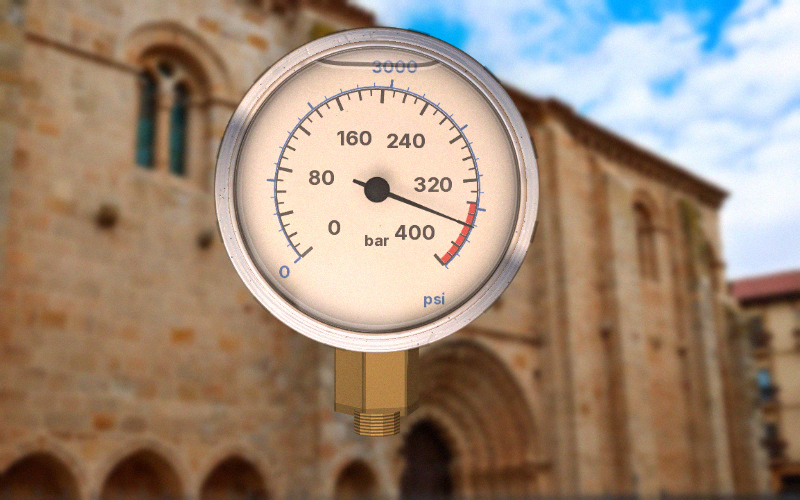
360bar
